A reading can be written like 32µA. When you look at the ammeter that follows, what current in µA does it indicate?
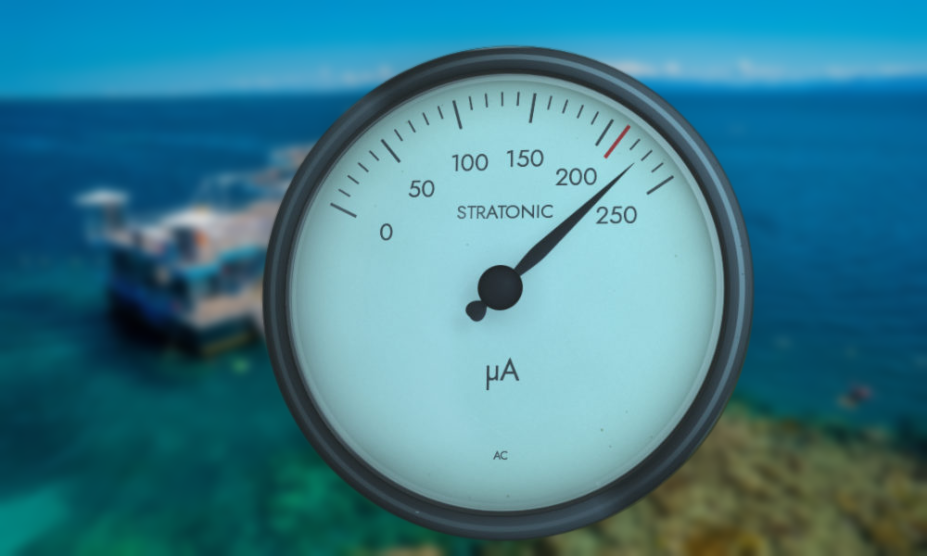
230µA
